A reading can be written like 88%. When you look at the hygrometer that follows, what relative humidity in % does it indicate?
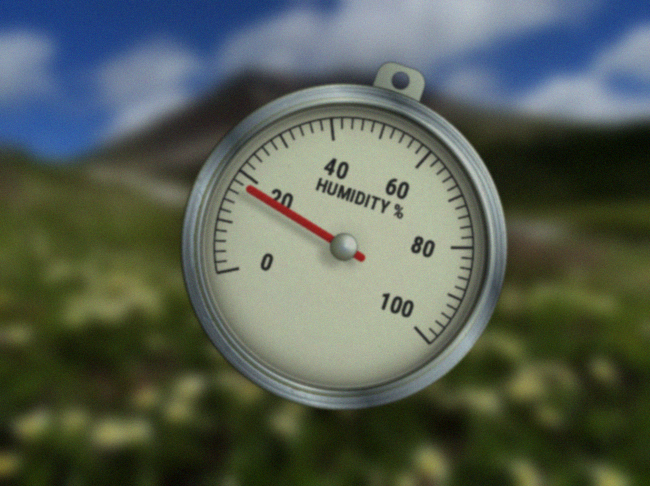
18%
